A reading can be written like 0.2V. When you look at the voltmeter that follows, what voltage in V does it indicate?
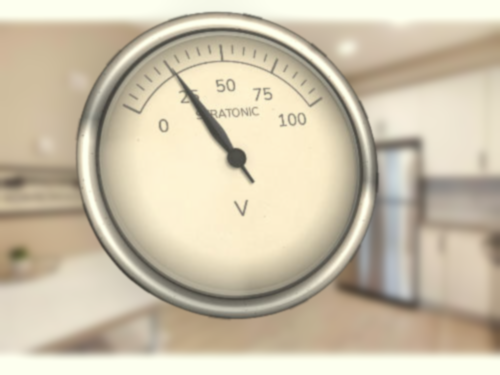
25V
